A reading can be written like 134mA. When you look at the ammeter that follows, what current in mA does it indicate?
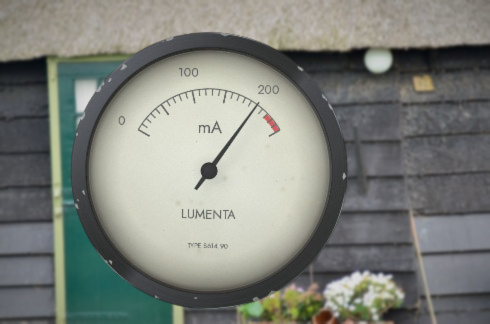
200mA
